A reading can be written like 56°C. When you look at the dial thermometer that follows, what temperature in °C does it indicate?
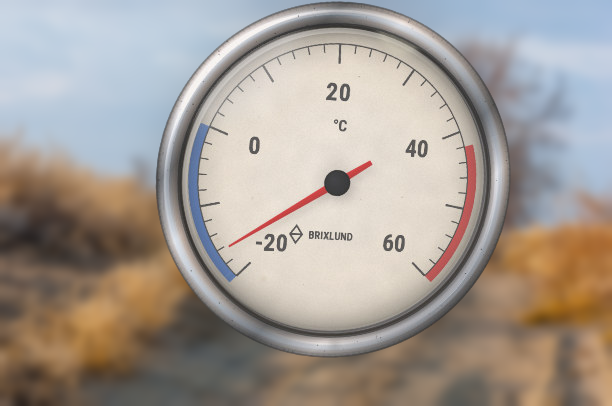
-16°C
